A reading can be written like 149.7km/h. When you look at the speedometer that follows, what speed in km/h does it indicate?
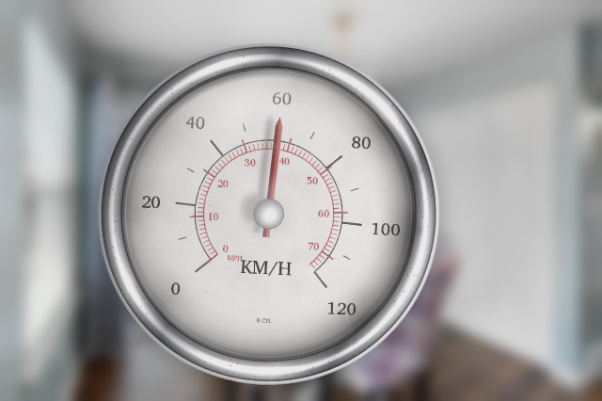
60km/h
